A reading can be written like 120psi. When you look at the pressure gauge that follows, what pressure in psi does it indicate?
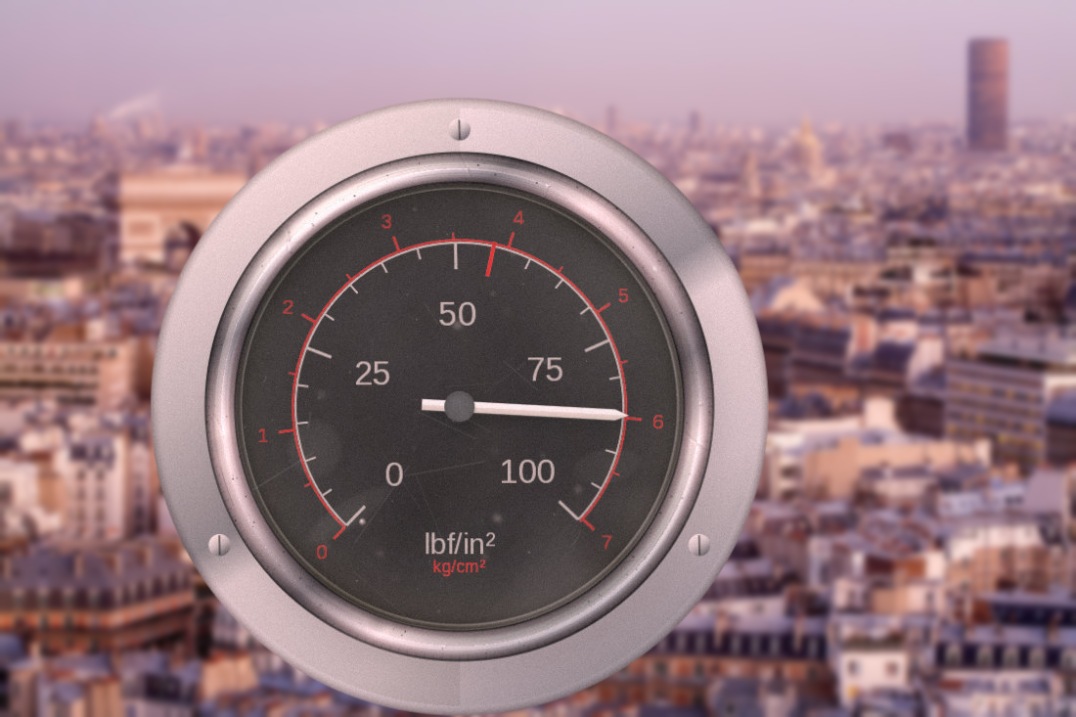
85psi
